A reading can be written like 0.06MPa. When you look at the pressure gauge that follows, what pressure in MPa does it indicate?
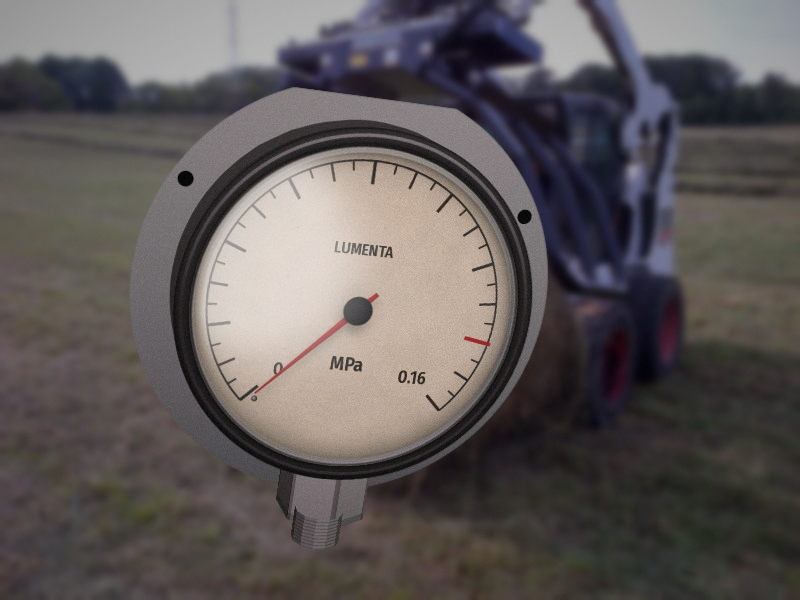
0MPa
